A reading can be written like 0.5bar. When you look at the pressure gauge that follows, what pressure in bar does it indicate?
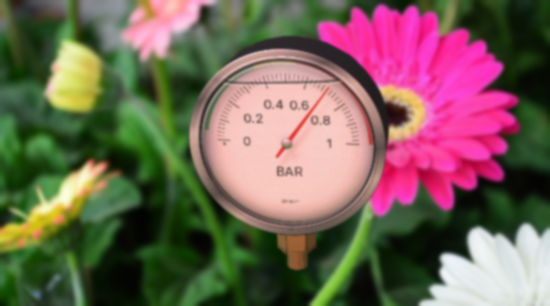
0.7bar
